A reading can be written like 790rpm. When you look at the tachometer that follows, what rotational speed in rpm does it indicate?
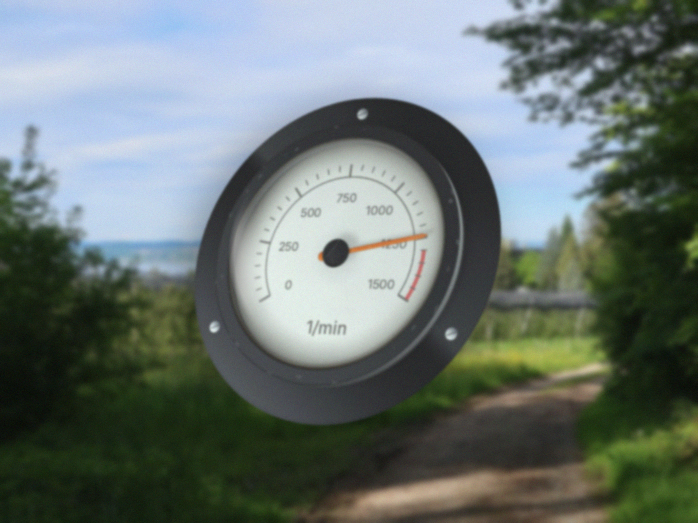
1250rpm
